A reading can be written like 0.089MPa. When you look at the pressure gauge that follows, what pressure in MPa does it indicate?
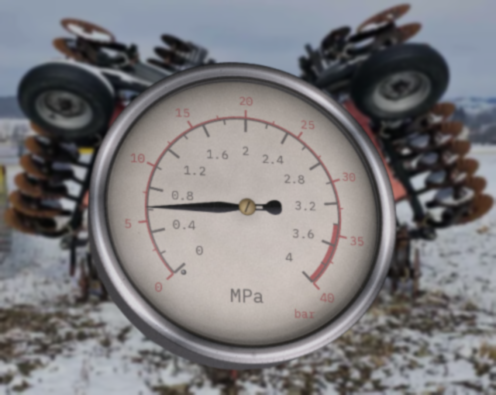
0.6MPa
